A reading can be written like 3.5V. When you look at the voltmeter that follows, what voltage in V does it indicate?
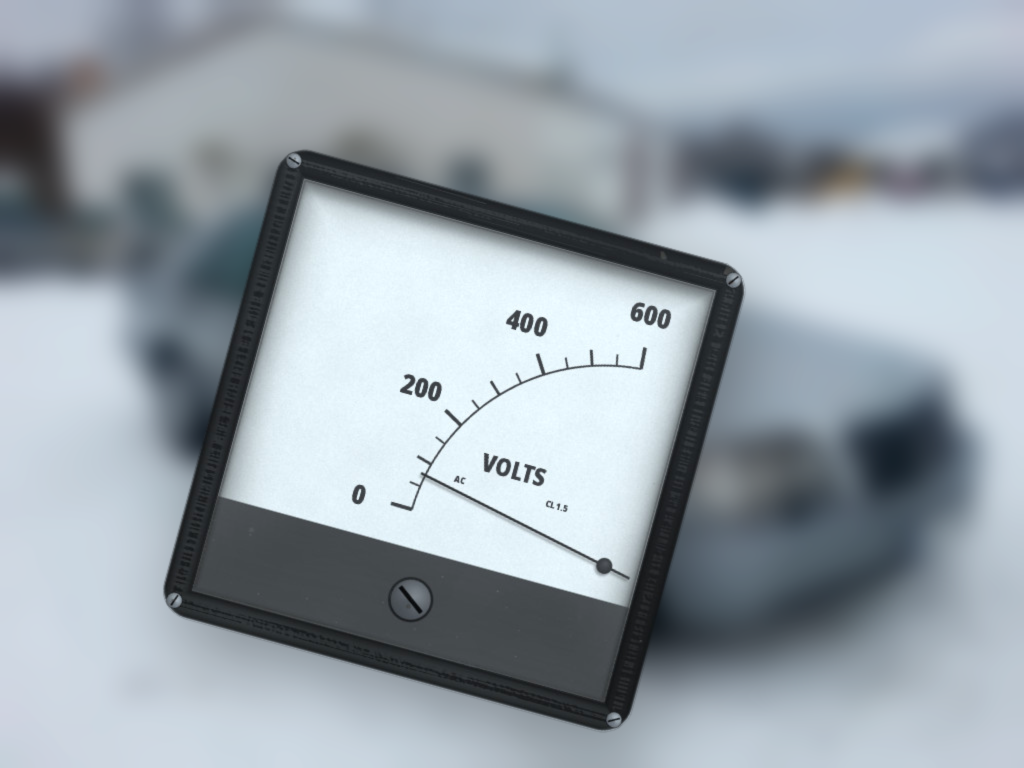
75V
